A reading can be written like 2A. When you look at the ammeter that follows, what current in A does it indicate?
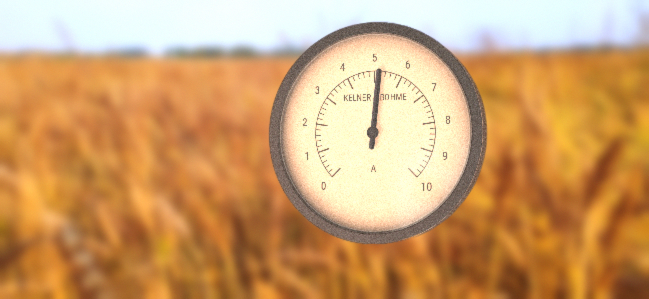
5.2A
